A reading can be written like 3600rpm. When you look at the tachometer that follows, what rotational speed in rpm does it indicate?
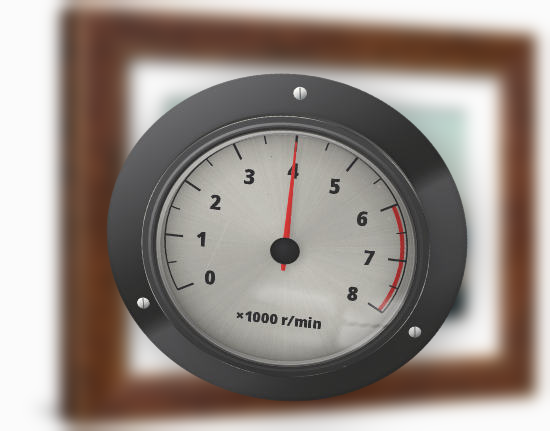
4000rpm
